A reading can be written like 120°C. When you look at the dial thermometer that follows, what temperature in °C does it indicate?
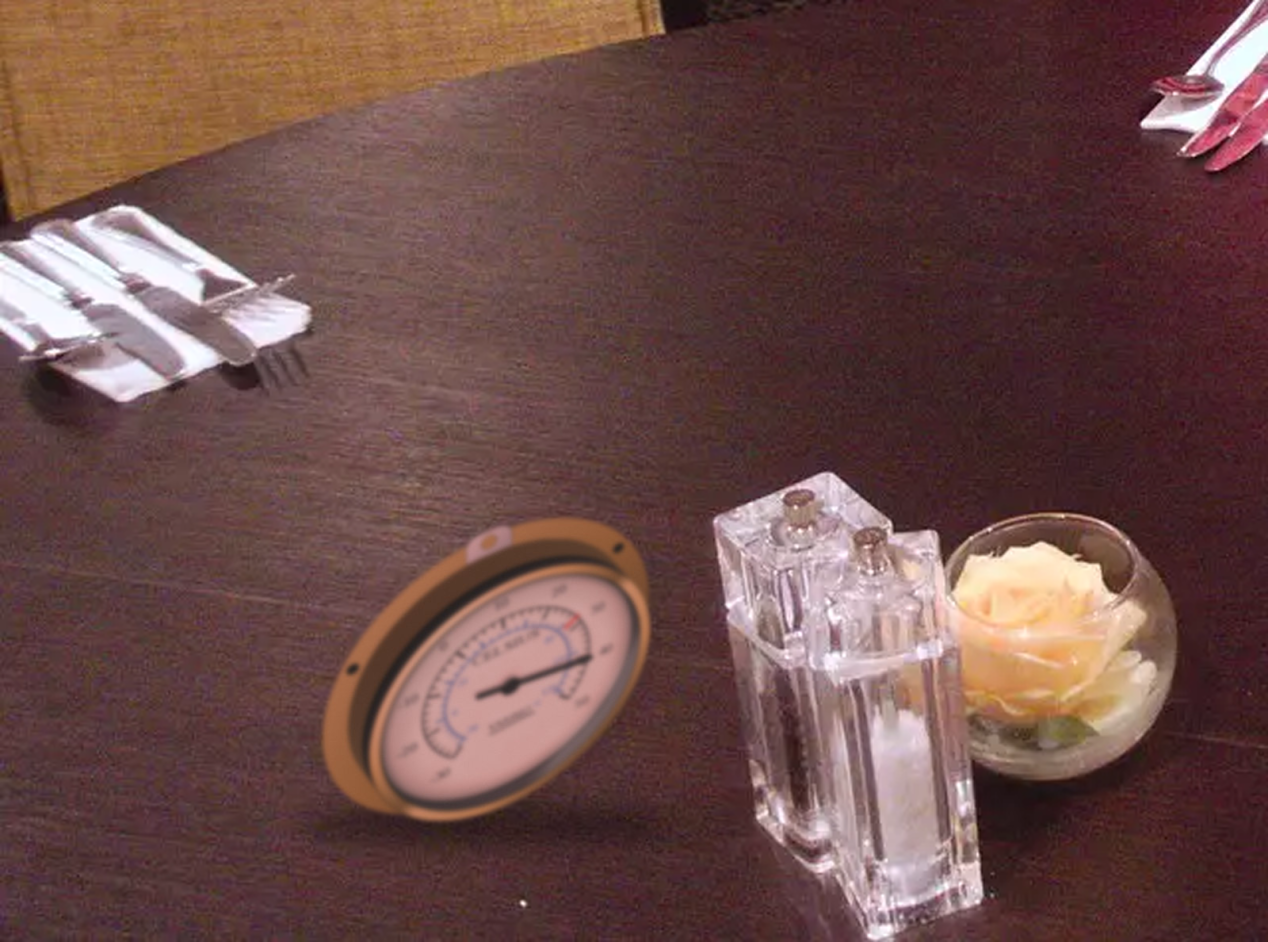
40°C
